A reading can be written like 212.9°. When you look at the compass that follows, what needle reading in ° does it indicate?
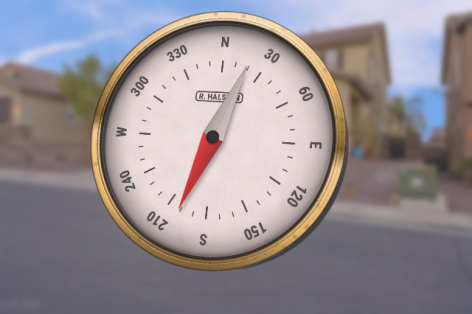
200°
